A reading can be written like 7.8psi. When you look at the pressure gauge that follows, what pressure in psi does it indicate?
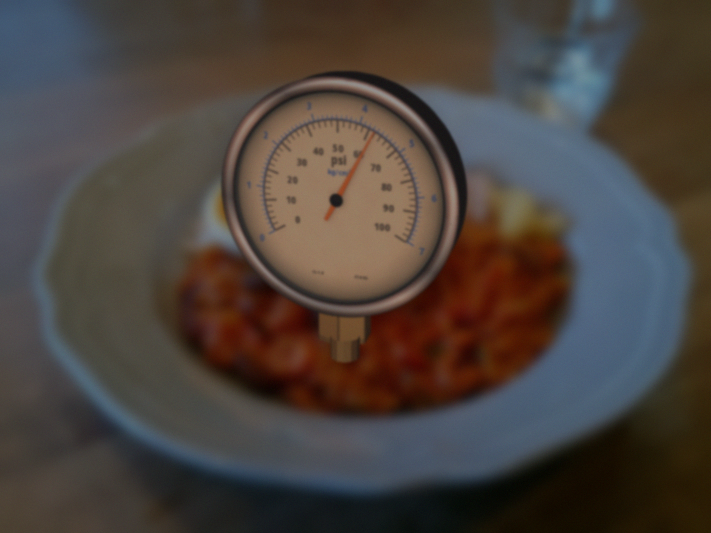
62psi
